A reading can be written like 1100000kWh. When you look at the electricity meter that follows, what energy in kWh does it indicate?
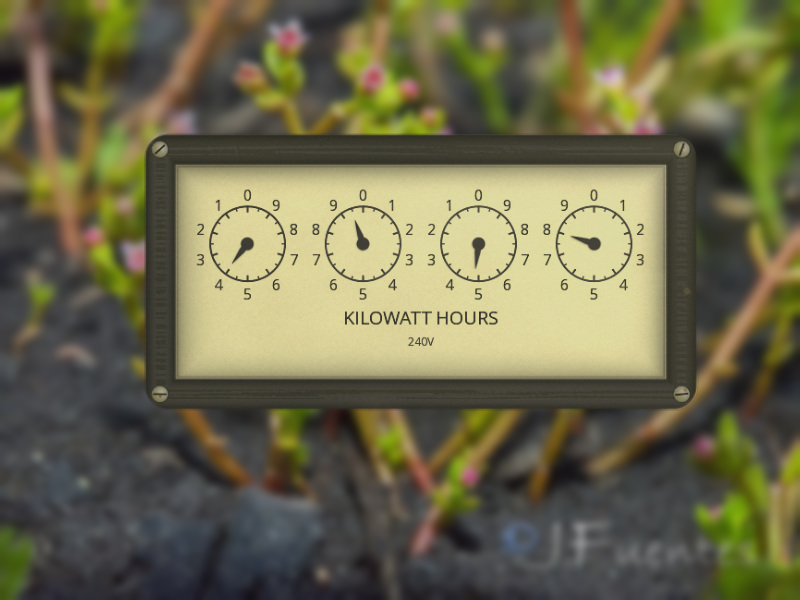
3948kWh
